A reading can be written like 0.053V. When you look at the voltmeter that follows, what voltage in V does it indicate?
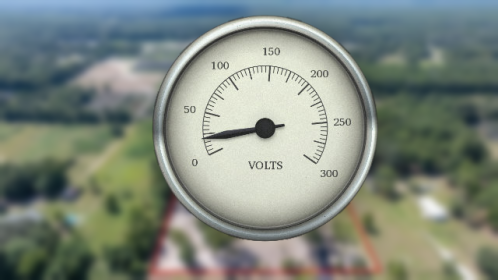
20V
